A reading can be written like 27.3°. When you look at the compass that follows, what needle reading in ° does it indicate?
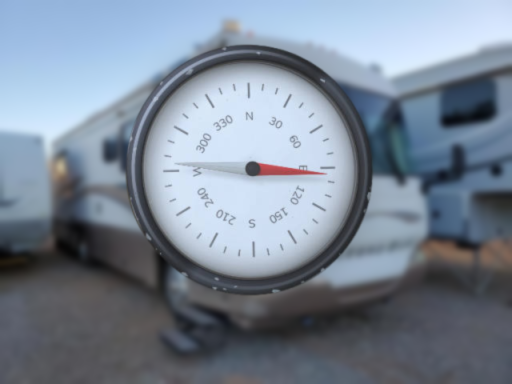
95°
